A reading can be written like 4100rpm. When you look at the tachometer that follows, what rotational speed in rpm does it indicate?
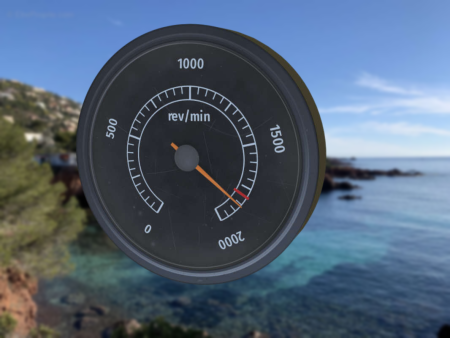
1850rpm
